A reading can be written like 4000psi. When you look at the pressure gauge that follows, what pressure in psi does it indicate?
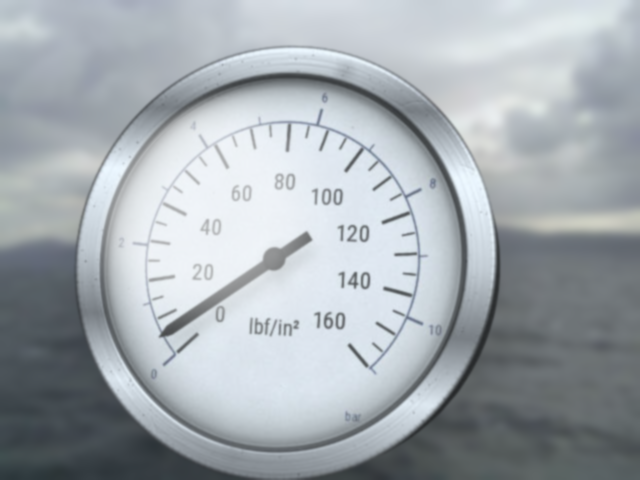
5psi
